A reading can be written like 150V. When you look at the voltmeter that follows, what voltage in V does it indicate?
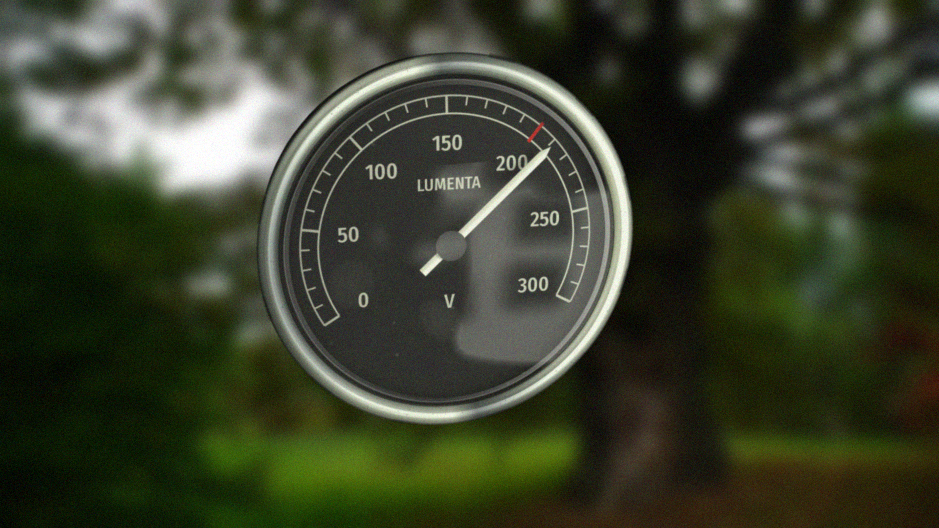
210V
